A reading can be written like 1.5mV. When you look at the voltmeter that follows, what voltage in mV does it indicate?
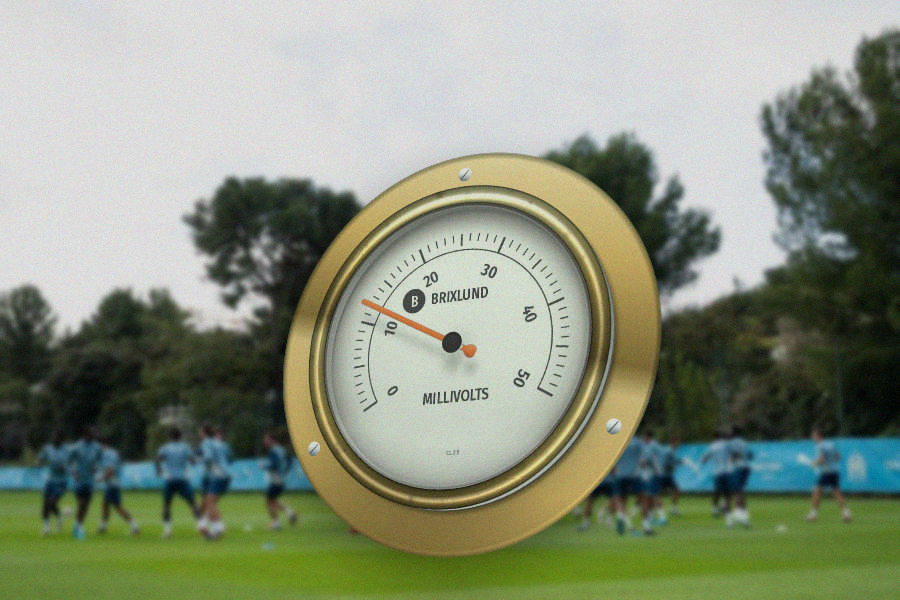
12mV
